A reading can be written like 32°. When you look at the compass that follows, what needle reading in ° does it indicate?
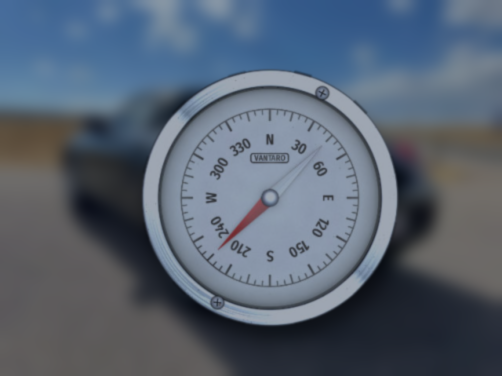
225°
